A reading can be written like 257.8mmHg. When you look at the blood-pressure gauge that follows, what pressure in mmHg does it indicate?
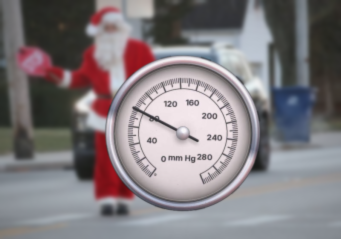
80mmHg
